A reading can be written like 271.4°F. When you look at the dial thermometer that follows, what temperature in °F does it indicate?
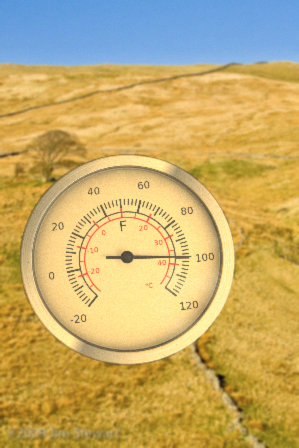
100°F
